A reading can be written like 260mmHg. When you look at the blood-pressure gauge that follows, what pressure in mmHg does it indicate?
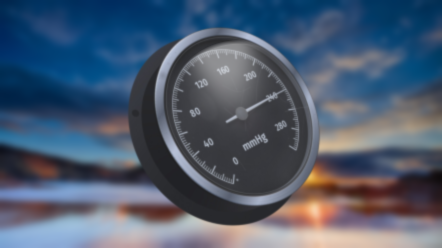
240mmHg
